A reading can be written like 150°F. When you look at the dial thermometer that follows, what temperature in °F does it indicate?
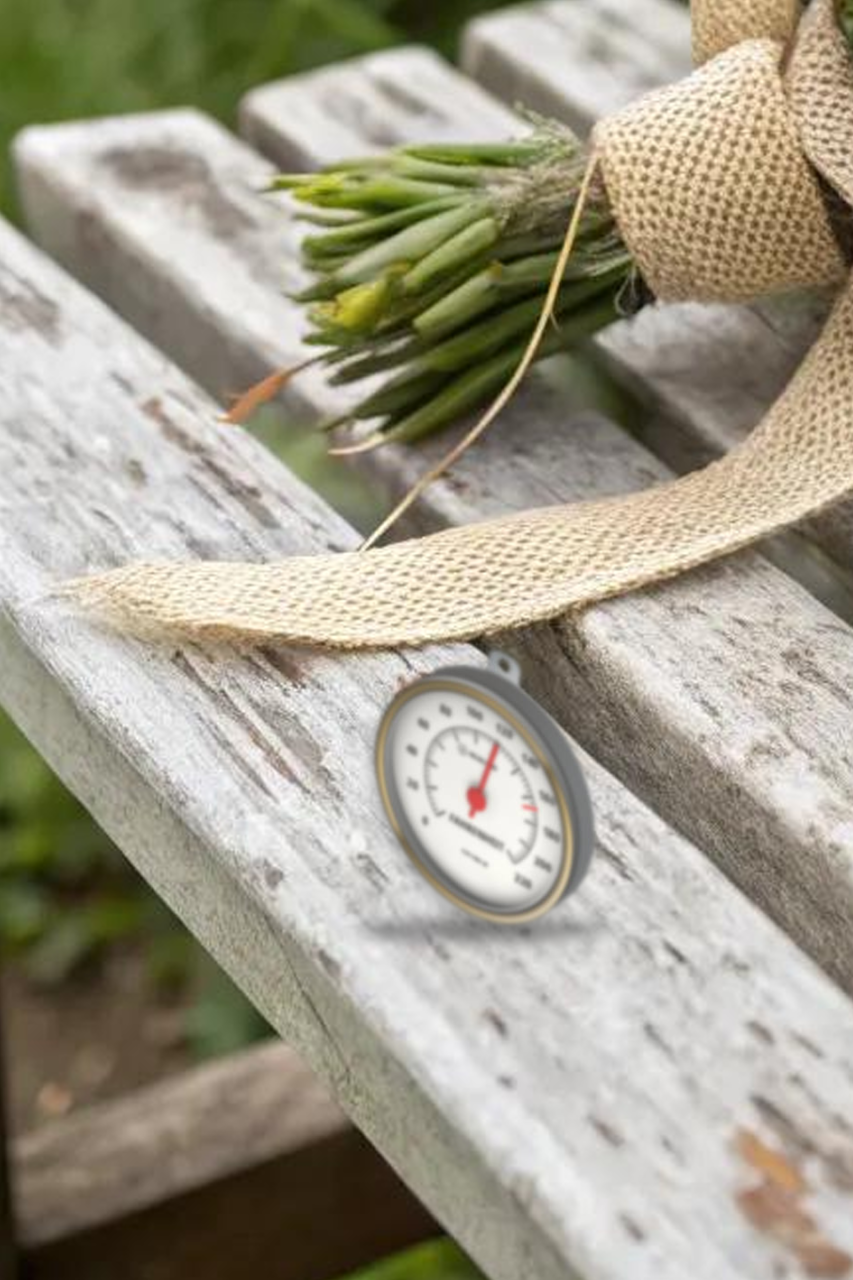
120°F
